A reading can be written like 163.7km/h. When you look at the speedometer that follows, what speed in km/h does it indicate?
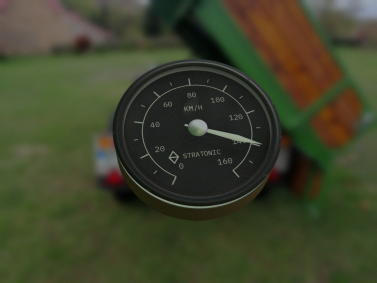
140km/h
